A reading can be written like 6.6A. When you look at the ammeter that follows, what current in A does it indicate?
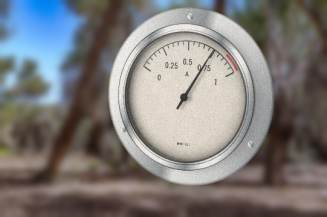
0.75A
